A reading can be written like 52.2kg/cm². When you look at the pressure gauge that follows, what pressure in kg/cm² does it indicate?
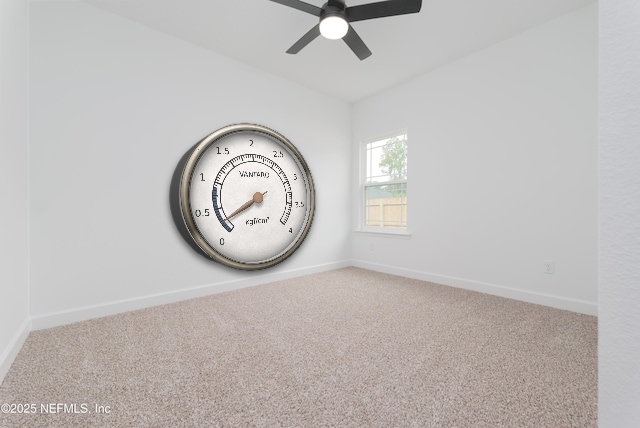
0.25kg/cm²
